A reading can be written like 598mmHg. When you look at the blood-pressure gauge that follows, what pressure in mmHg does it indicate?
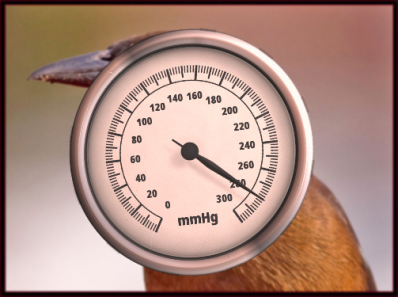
280mmHg
